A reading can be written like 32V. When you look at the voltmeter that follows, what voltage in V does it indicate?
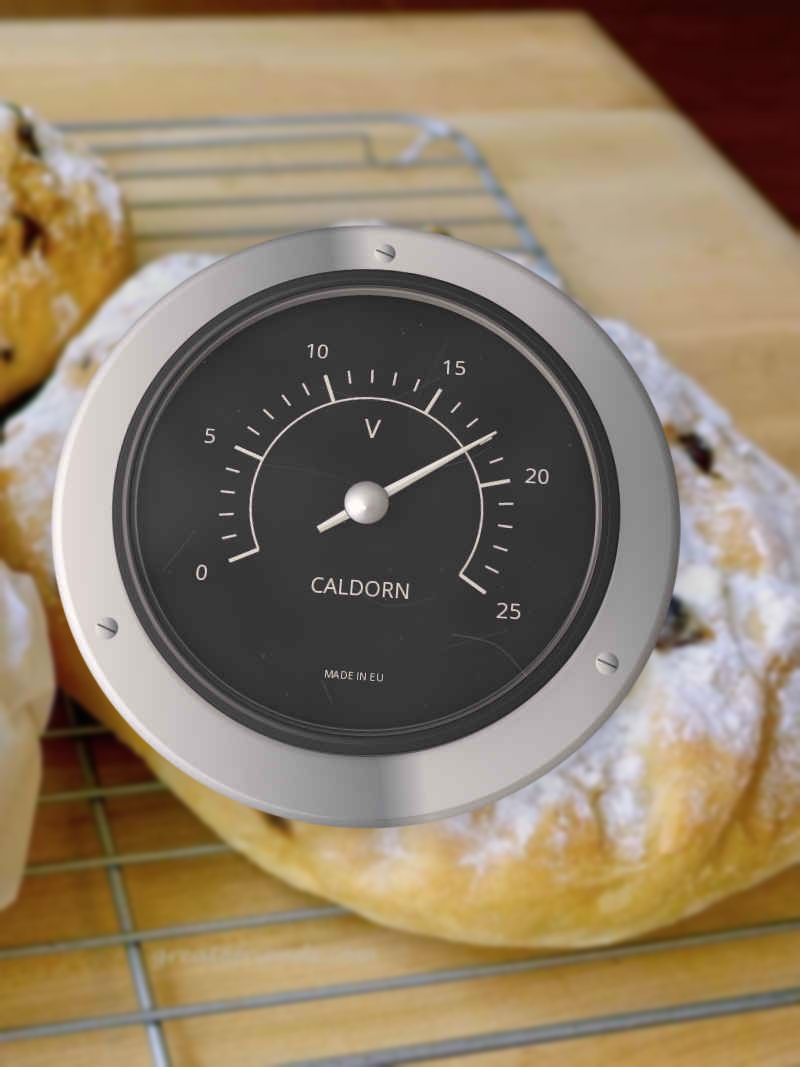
18V
